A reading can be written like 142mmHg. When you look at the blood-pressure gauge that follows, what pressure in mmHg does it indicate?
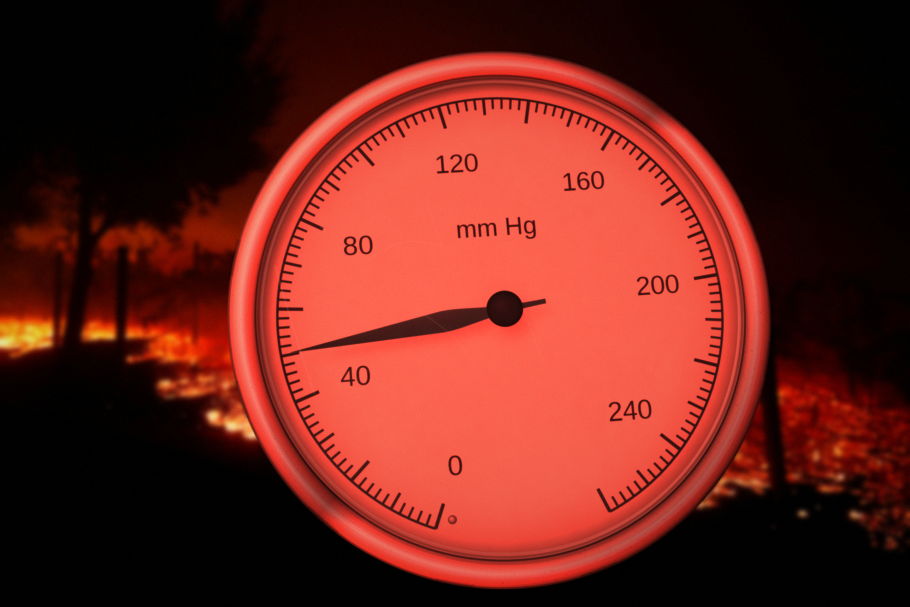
50mmHg
